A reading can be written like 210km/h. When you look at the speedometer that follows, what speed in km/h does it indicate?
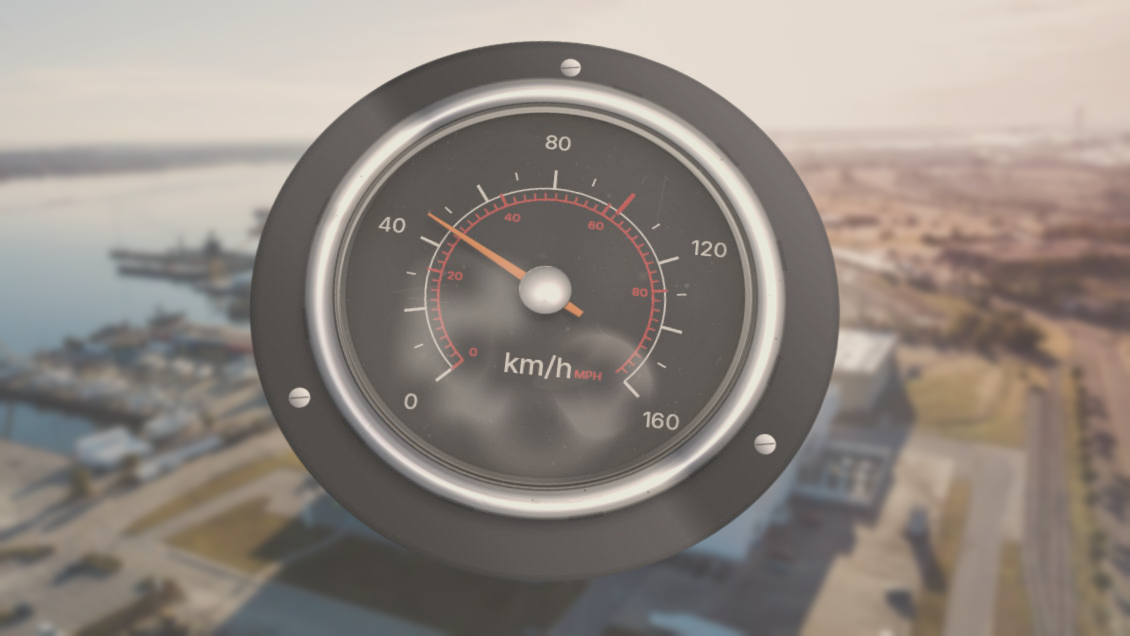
45km/h
